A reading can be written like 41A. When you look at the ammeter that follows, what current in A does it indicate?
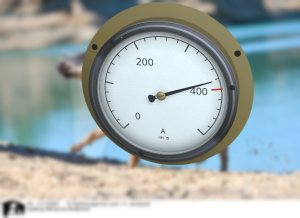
380A
